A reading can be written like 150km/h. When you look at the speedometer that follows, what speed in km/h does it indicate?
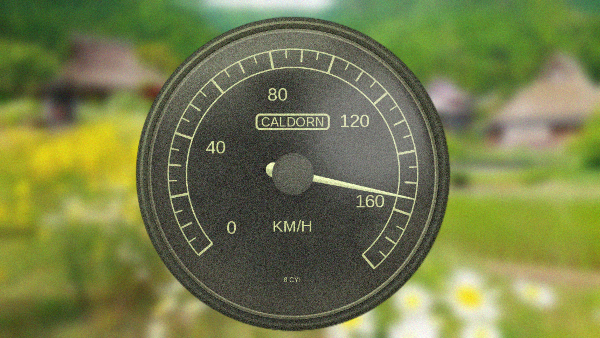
155km/h
